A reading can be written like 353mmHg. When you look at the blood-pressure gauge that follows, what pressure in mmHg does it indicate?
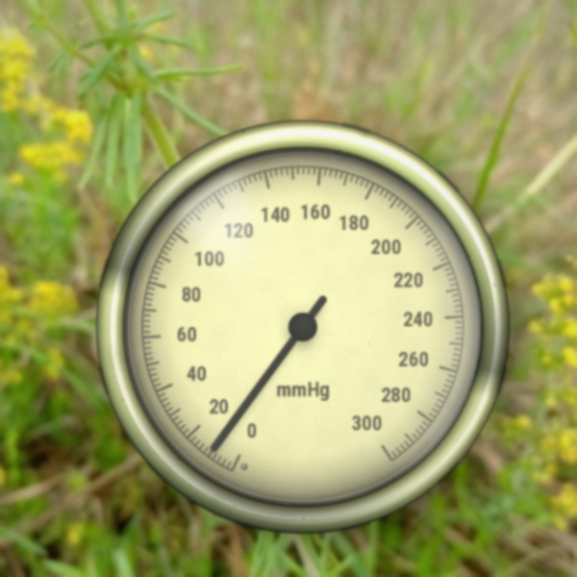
10mmHg
